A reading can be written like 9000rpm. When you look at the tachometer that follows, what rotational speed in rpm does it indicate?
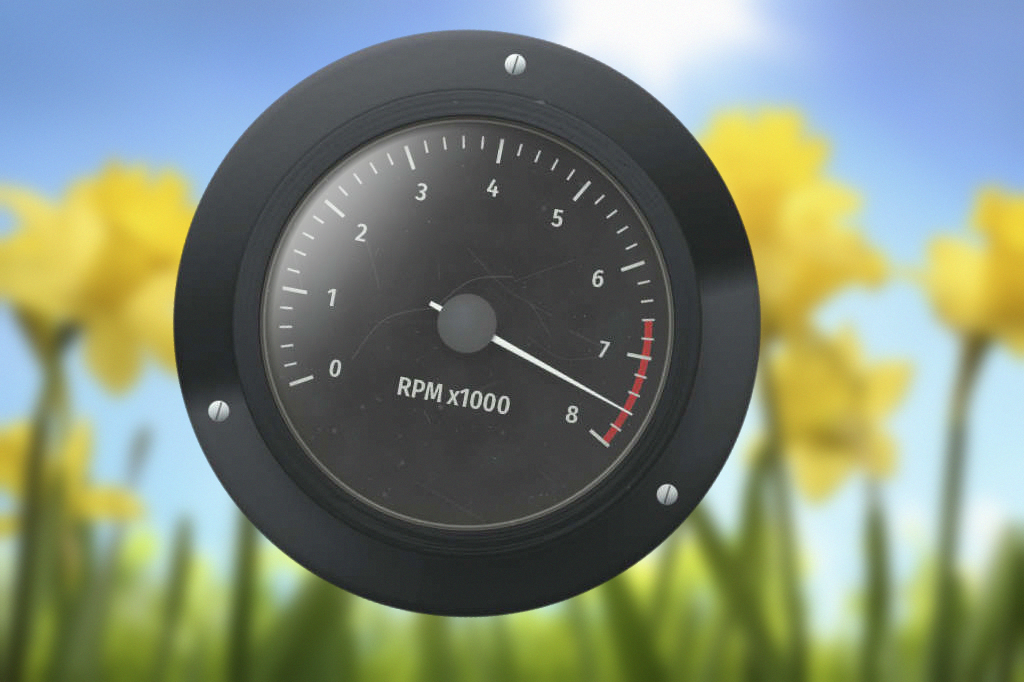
7600rpm
